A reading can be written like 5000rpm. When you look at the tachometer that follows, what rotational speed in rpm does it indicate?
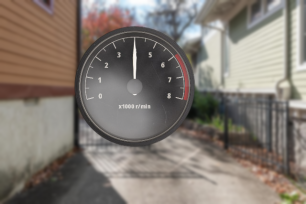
4000rpm
